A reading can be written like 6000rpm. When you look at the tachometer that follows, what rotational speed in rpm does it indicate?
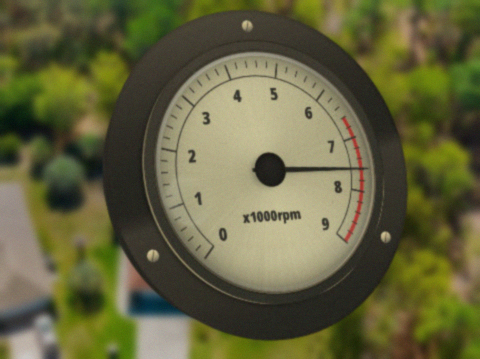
7600rpm
